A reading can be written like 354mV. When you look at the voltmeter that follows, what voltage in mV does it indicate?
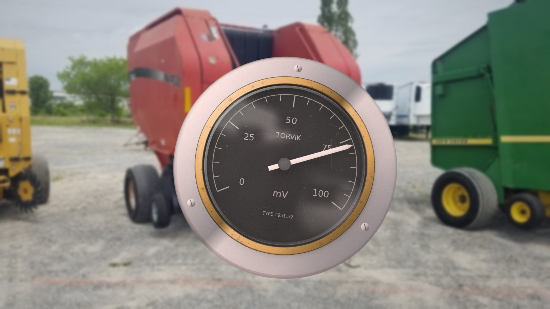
77.5mV
